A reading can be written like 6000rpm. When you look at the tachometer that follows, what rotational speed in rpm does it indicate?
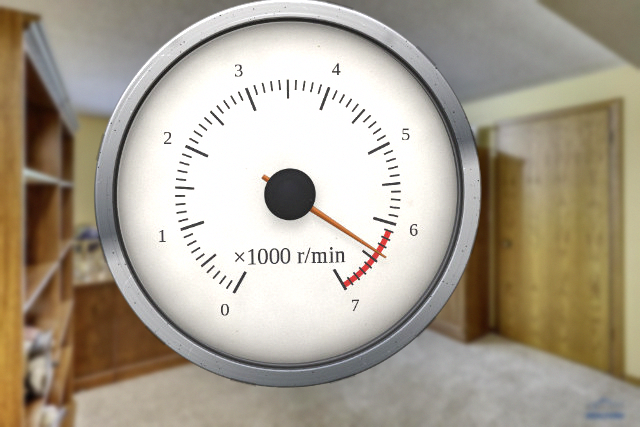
6400rpm
